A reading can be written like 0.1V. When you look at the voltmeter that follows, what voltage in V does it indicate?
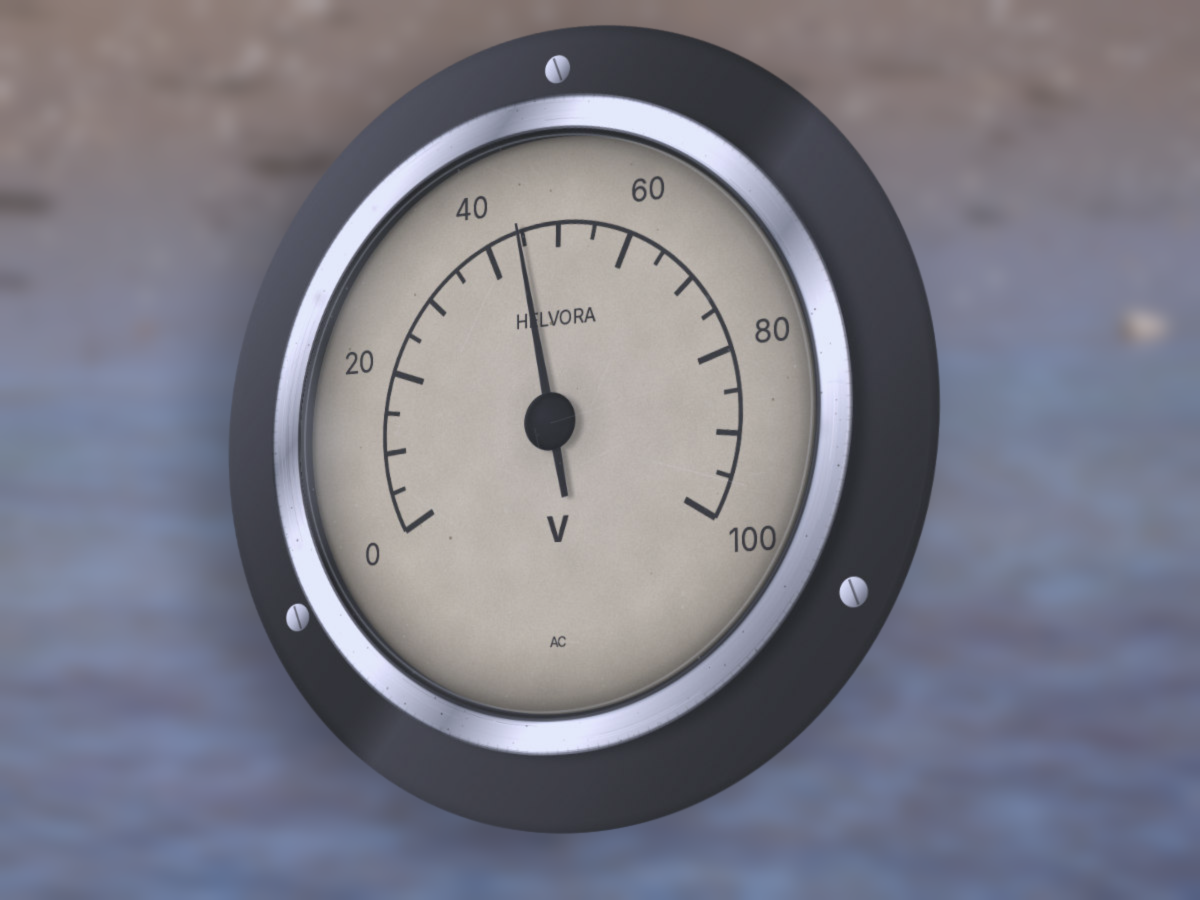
45V
